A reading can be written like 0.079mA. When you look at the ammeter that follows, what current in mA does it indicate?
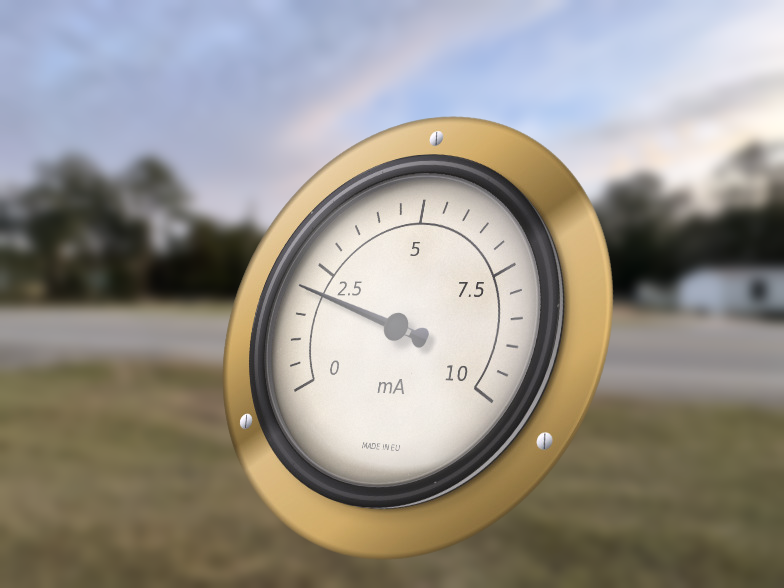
2mA
